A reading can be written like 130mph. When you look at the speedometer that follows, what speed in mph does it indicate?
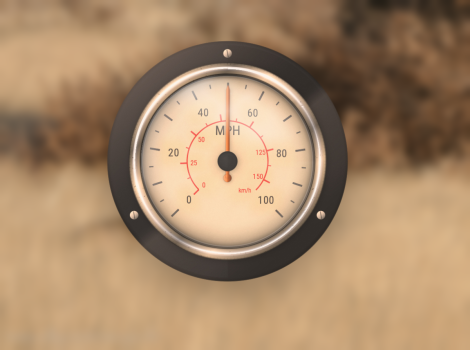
50mph
